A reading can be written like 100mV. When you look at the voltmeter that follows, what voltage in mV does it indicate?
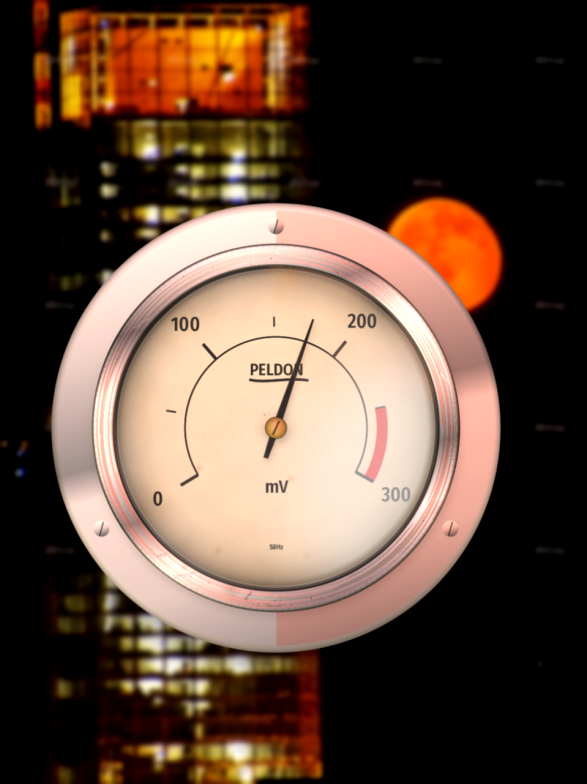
175mV
